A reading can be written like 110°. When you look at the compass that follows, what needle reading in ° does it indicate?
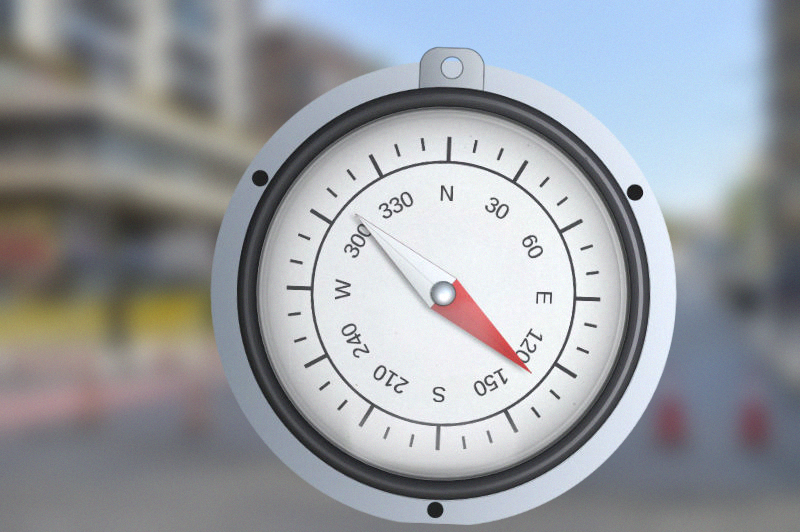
130°
